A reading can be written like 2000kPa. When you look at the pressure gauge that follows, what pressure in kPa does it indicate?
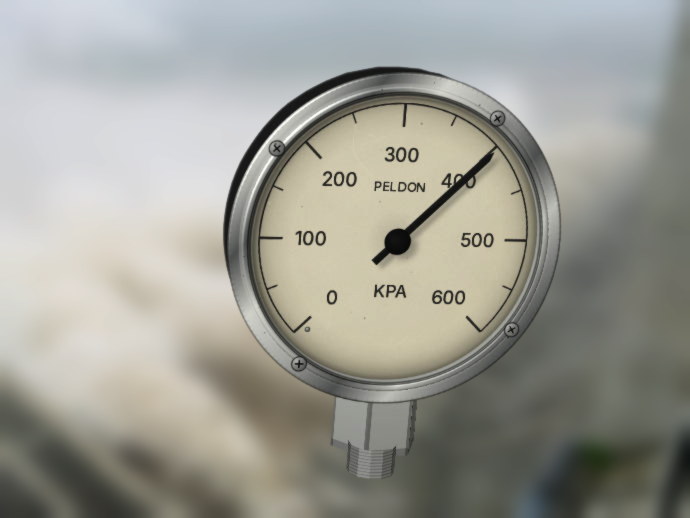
400kPa
